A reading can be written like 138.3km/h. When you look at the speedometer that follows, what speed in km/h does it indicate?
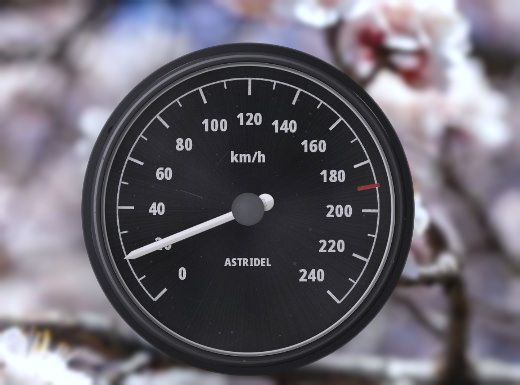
20km/h
